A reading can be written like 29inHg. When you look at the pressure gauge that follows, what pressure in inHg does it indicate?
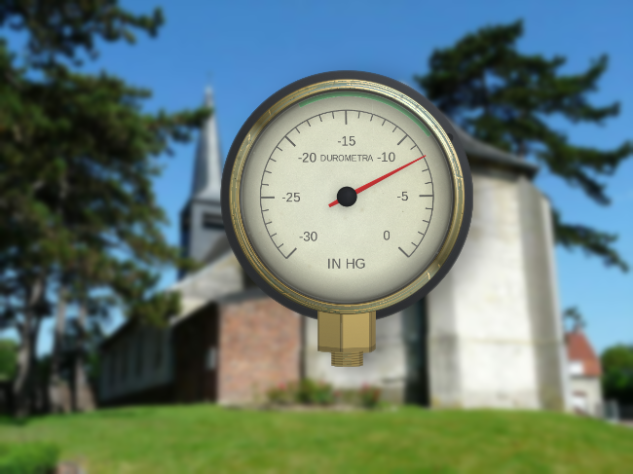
-8inHg
